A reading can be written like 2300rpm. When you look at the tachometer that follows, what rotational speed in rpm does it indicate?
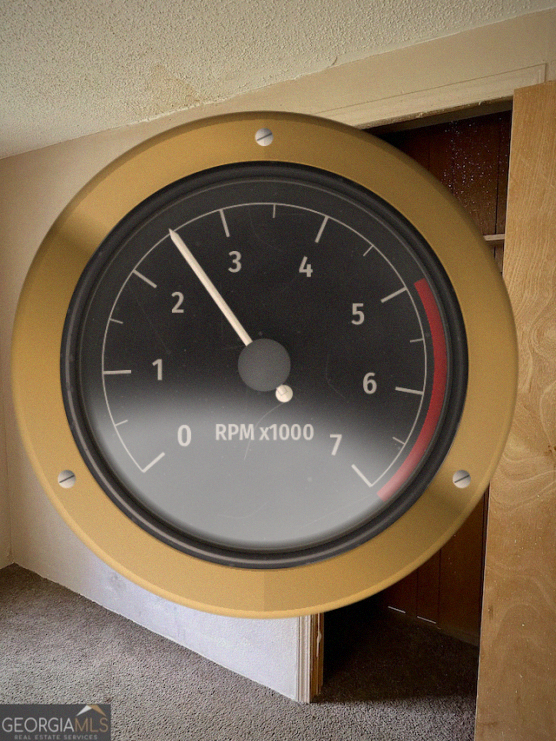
2500rpm
